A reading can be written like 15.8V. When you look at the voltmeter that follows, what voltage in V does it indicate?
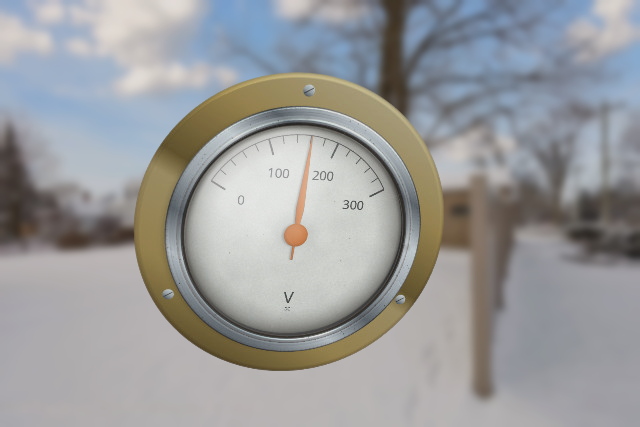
160V
